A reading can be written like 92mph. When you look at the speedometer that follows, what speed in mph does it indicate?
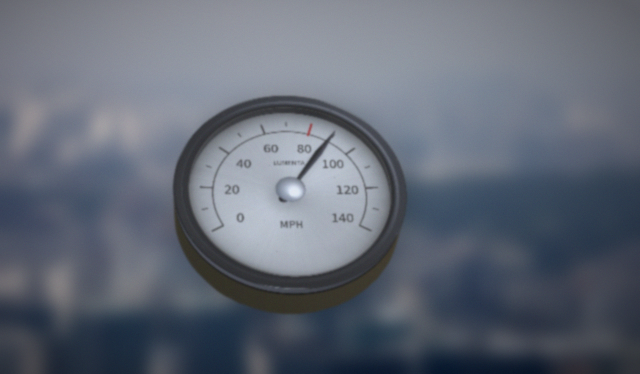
90mph
